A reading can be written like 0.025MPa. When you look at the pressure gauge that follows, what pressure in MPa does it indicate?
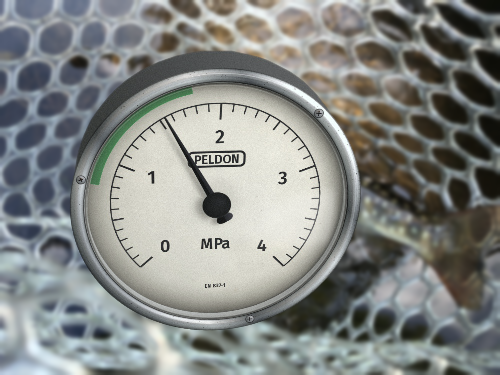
1.55MPa
